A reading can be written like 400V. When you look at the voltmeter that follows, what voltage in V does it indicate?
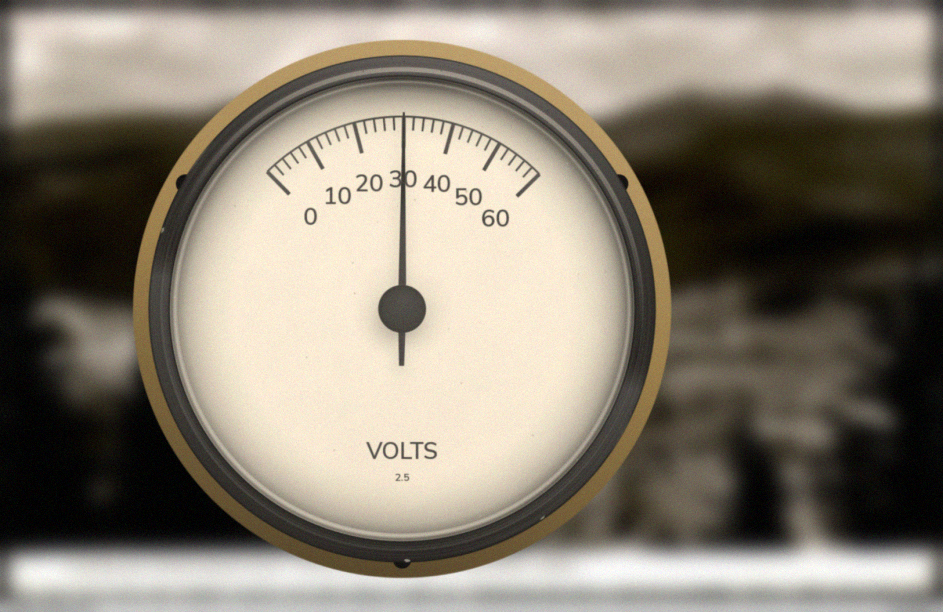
30V
